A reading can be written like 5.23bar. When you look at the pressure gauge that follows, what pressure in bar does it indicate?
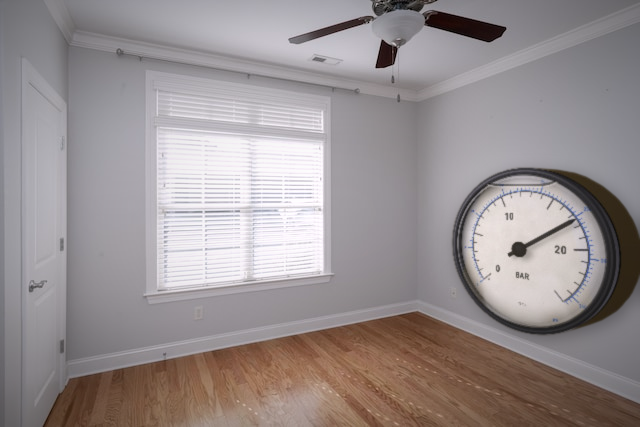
17.5bar
